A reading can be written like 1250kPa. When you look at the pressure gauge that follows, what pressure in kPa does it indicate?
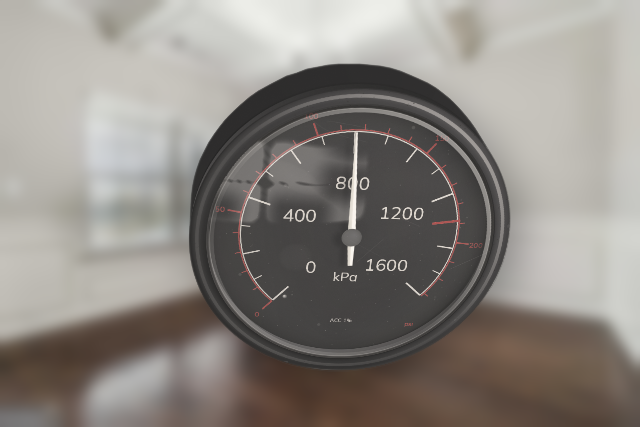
800kPa
